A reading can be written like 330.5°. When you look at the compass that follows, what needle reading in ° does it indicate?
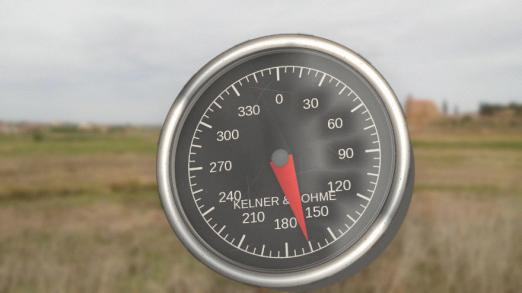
165°
